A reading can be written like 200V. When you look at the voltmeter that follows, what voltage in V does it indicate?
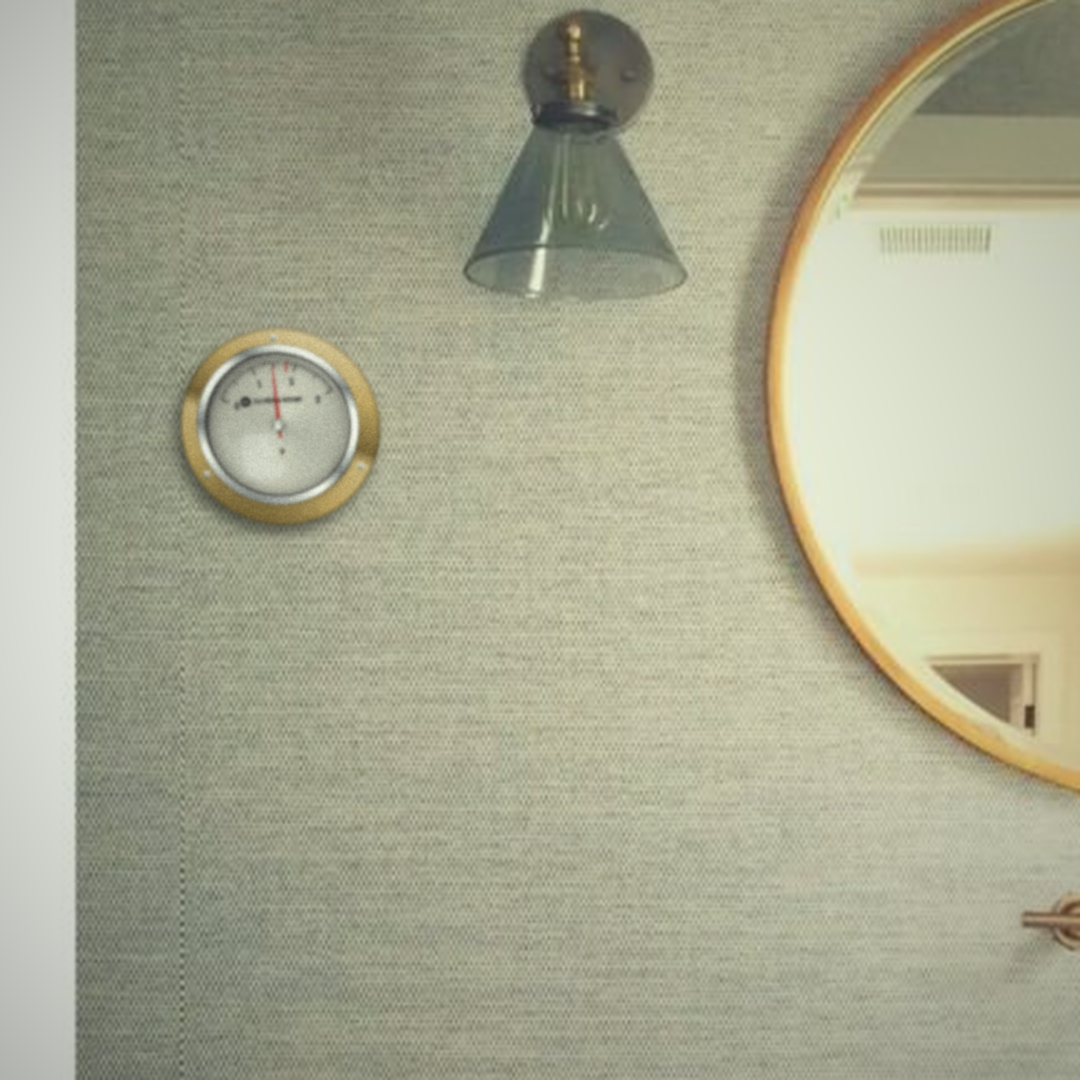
1.5V
